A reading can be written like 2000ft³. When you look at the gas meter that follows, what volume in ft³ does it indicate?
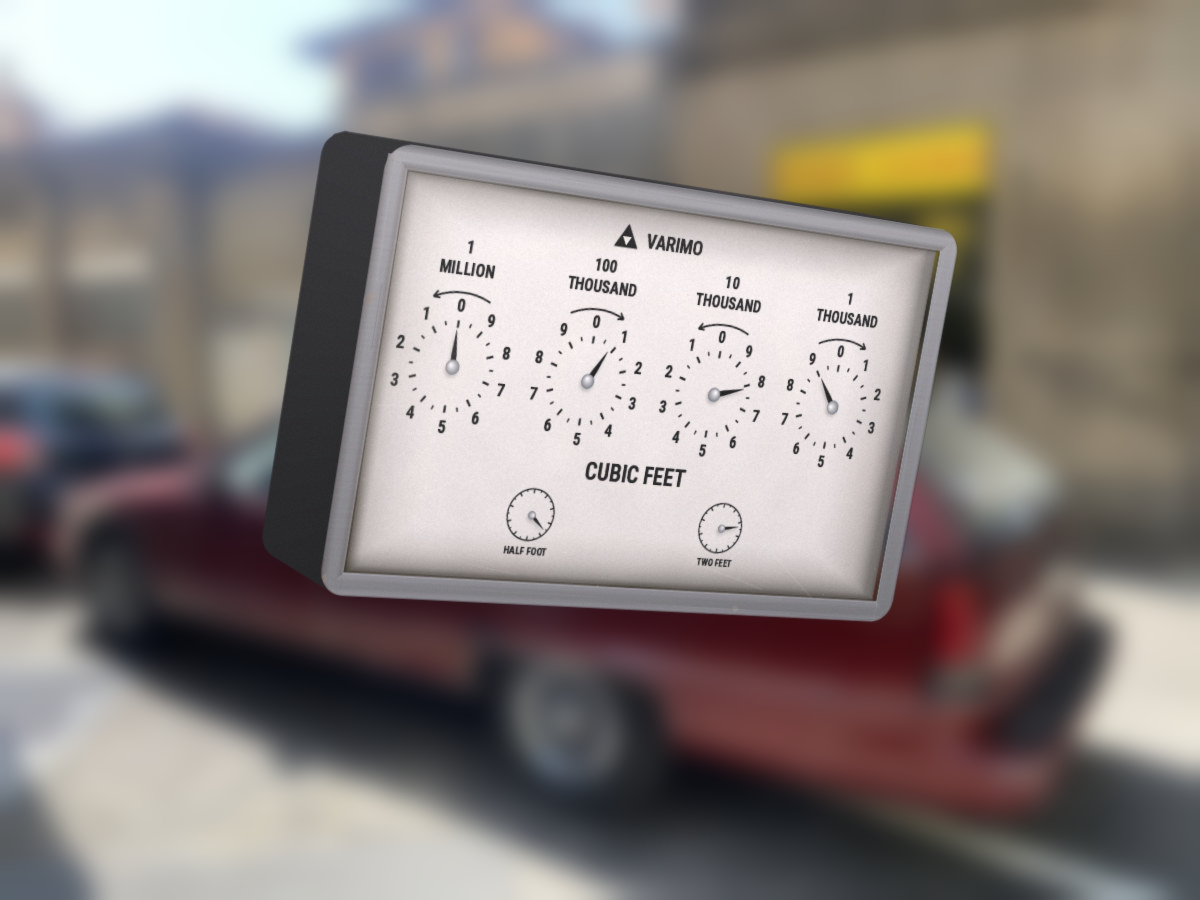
7900ft³
